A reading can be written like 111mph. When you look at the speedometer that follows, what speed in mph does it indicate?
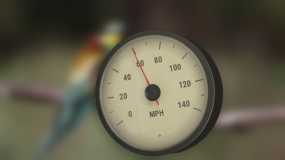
60mph
